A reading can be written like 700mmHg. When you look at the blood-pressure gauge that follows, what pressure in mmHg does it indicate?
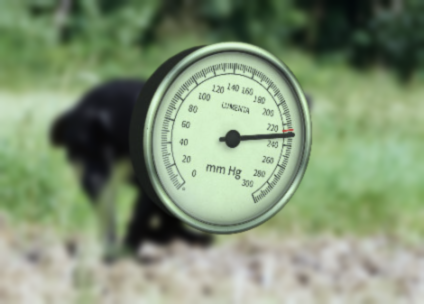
230mmHg
